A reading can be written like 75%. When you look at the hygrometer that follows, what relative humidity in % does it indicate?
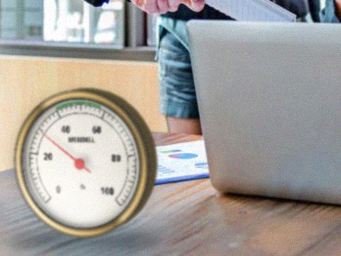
30%
